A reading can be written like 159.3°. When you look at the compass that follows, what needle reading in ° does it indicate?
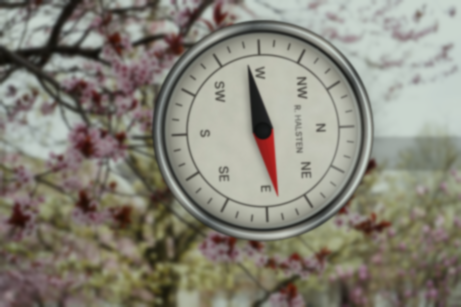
80°
